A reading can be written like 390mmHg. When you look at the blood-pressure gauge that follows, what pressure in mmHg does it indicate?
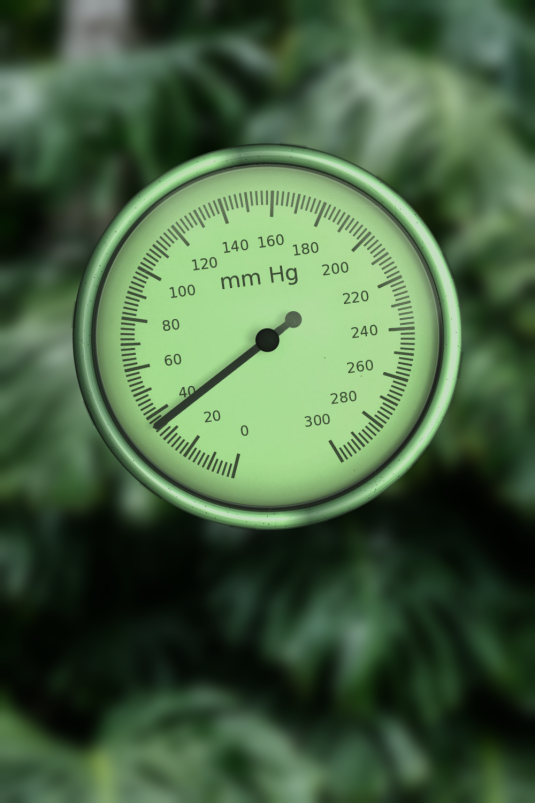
36mmHg
